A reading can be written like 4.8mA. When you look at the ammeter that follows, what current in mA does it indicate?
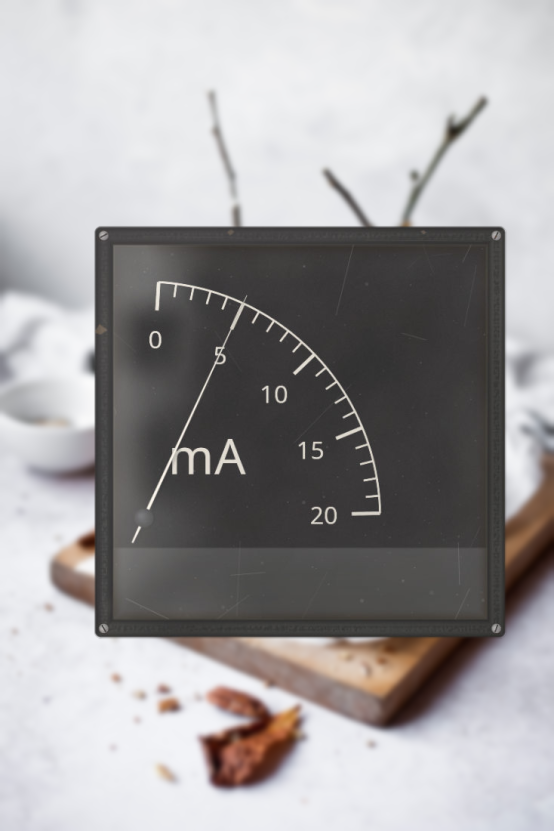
5mA
